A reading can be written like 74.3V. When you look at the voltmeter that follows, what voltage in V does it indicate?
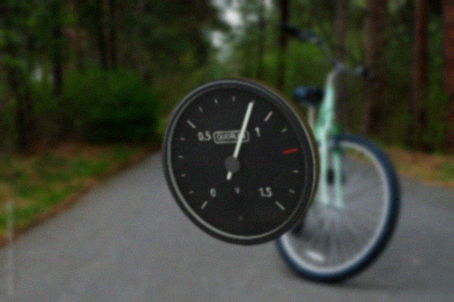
0.9V
